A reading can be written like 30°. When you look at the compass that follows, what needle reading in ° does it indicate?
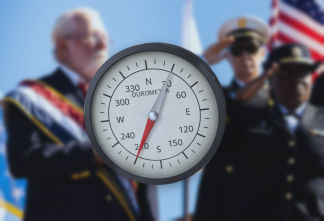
210°
